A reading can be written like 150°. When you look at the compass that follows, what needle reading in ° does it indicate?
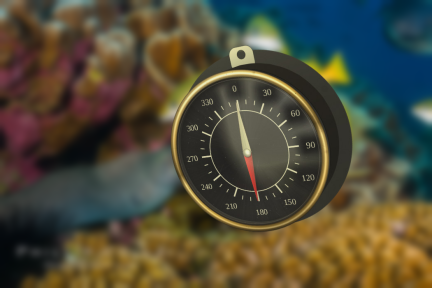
180°
